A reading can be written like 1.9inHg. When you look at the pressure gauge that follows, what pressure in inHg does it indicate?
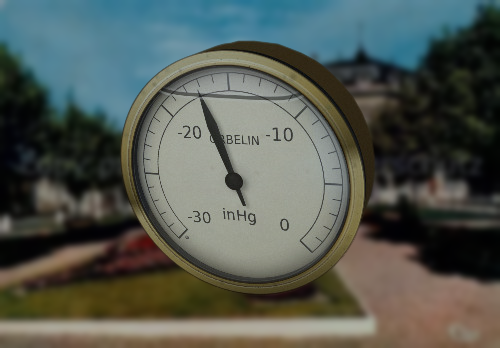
-17inHg
